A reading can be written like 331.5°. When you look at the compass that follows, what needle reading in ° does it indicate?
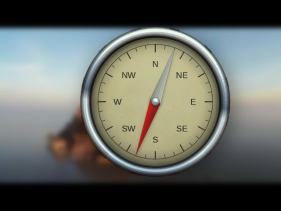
200°
